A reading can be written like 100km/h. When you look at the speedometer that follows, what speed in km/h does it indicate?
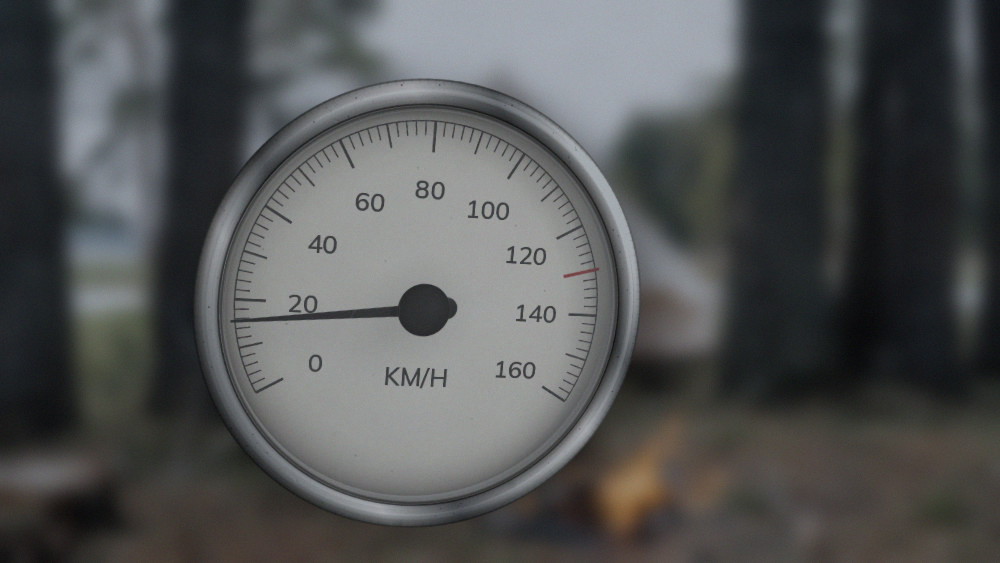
16km/h
